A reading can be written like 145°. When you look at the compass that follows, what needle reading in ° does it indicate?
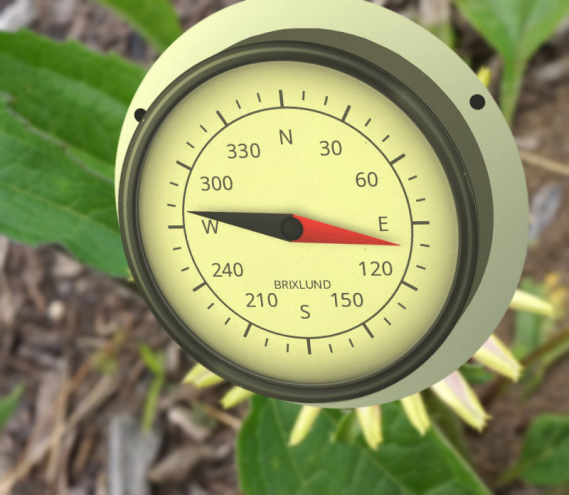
100°
